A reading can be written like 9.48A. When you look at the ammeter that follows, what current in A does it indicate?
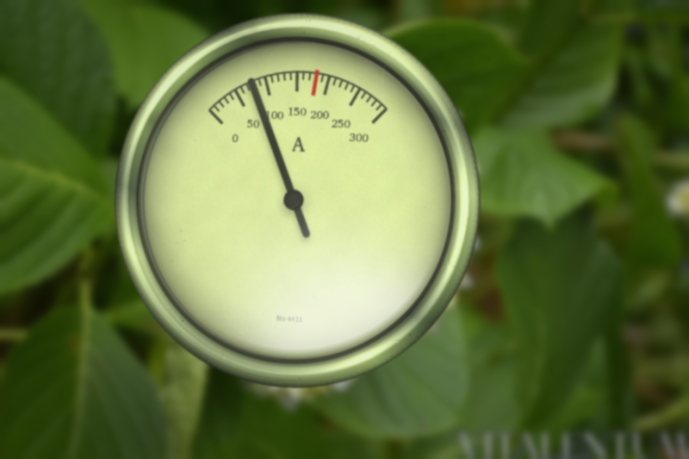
80A
